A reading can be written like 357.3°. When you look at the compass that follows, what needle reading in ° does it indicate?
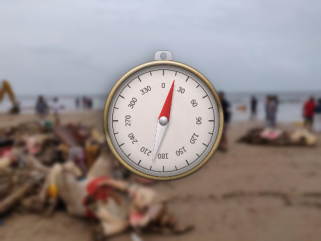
15°
